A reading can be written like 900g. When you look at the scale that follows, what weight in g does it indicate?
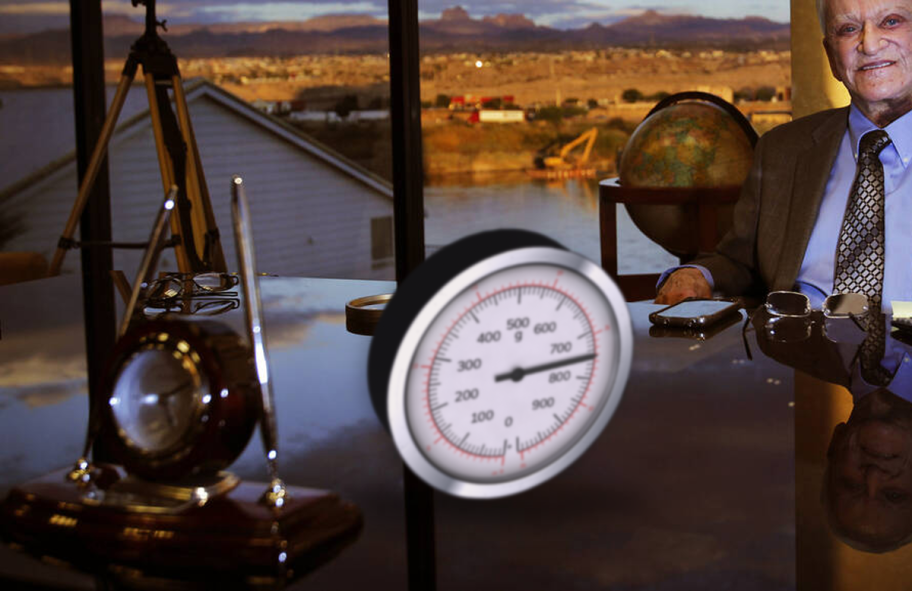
750g
